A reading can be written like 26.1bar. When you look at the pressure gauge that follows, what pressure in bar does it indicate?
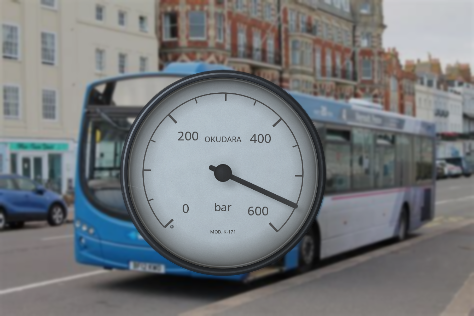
550bar
